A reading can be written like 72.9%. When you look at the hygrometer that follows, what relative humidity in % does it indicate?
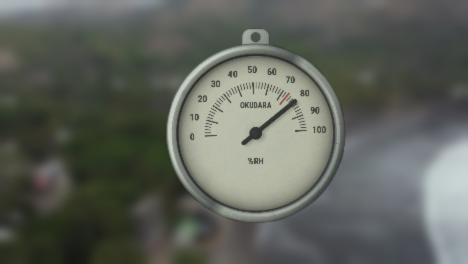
80%
